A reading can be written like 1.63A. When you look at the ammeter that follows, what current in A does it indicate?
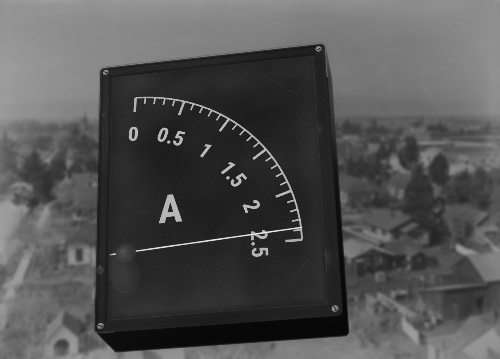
2.4A
